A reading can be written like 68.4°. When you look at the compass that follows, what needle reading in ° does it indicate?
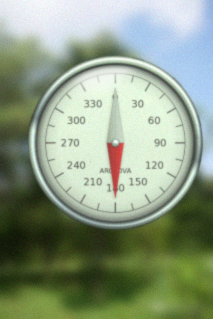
180°
